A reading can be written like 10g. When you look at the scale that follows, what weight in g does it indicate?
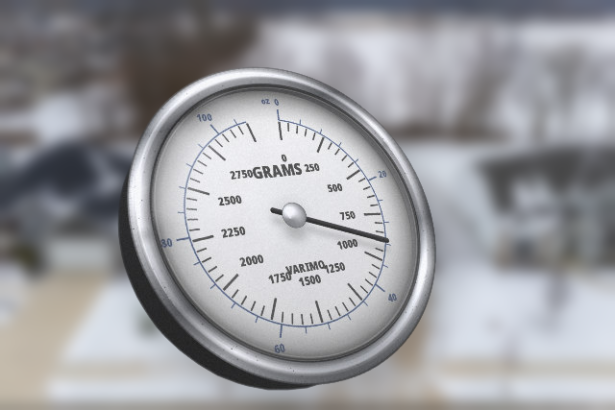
900g
